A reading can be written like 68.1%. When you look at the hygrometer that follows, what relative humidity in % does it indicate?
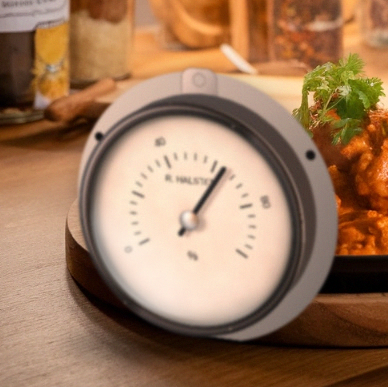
64%
